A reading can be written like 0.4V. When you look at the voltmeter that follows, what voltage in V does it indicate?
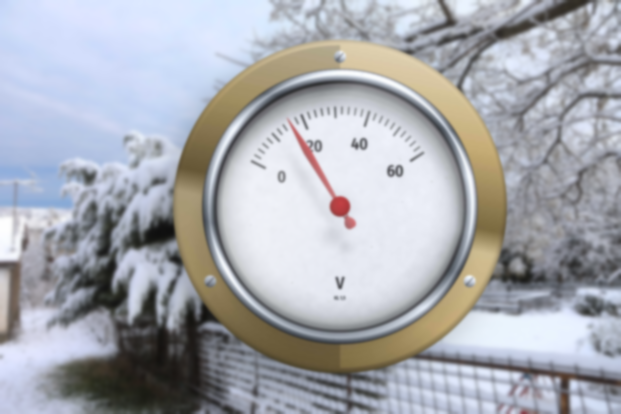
16V
